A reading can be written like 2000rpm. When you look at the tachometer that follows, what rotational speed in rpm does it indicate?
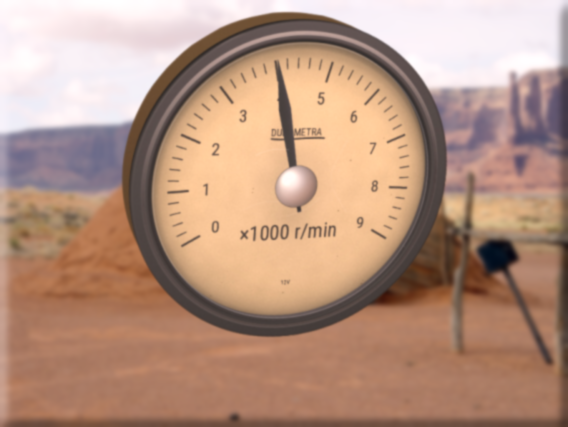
4000rpm
